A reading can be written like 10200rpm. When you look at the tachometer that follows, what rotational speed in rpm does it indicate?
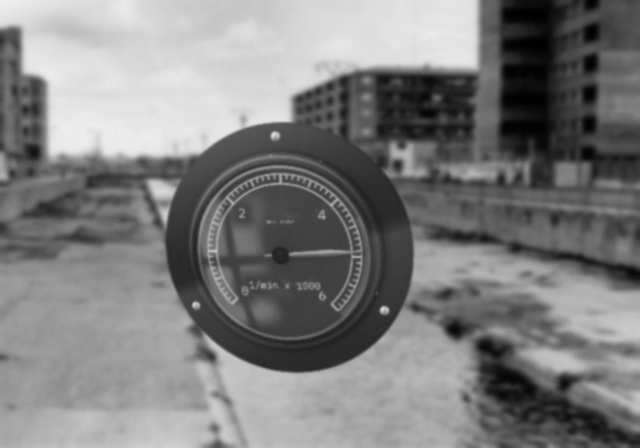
4900rpm
